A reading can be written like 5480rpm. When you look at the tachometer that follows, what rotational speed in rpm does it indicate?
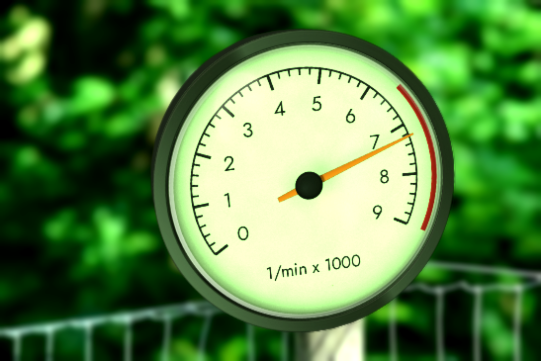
7200rpm
